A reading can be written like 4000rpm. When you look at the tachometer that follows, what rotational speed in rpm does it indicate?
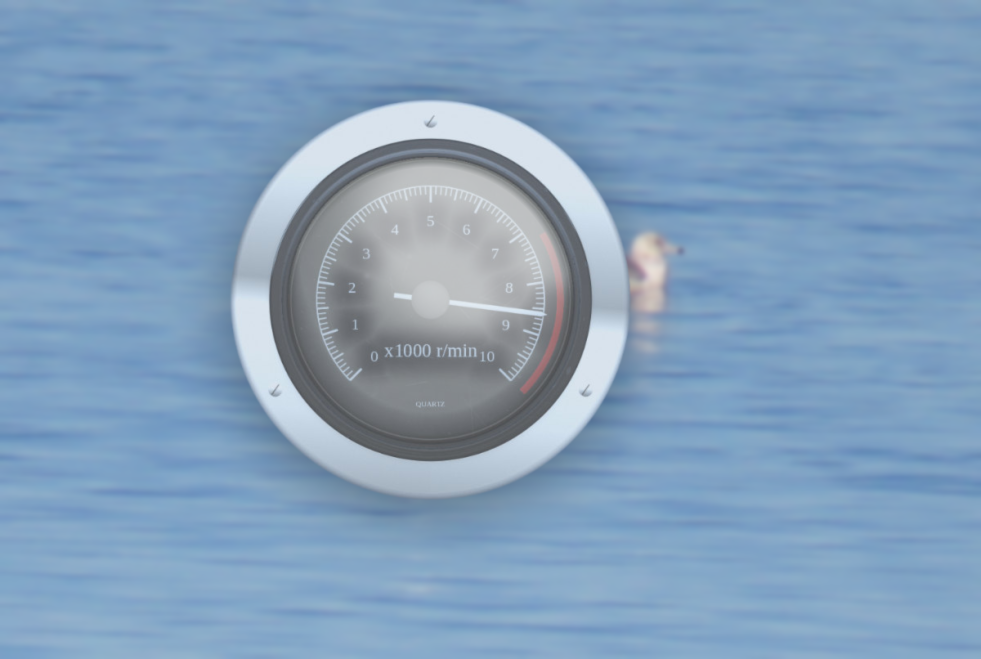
8600rpm
